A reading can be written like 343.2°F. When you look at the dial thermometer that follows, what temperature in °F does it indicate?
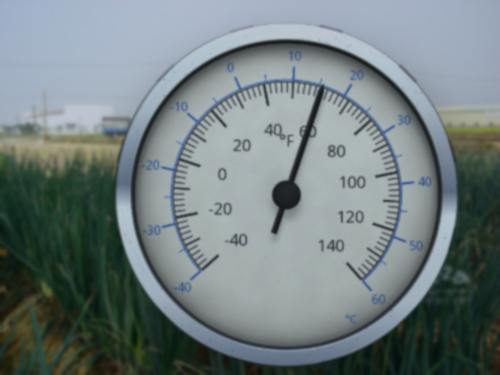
60°F
